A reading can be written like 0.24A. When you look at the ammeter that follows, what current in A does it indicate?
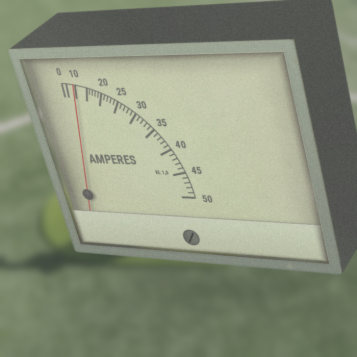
10A
